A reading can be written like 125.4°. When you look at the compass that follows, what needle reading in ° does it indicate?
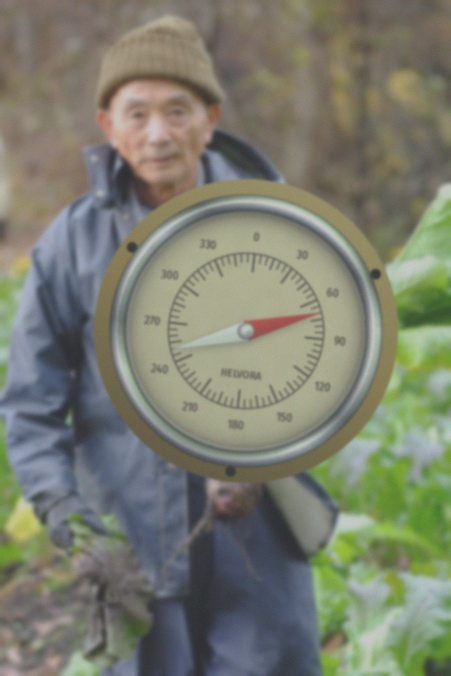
70°
